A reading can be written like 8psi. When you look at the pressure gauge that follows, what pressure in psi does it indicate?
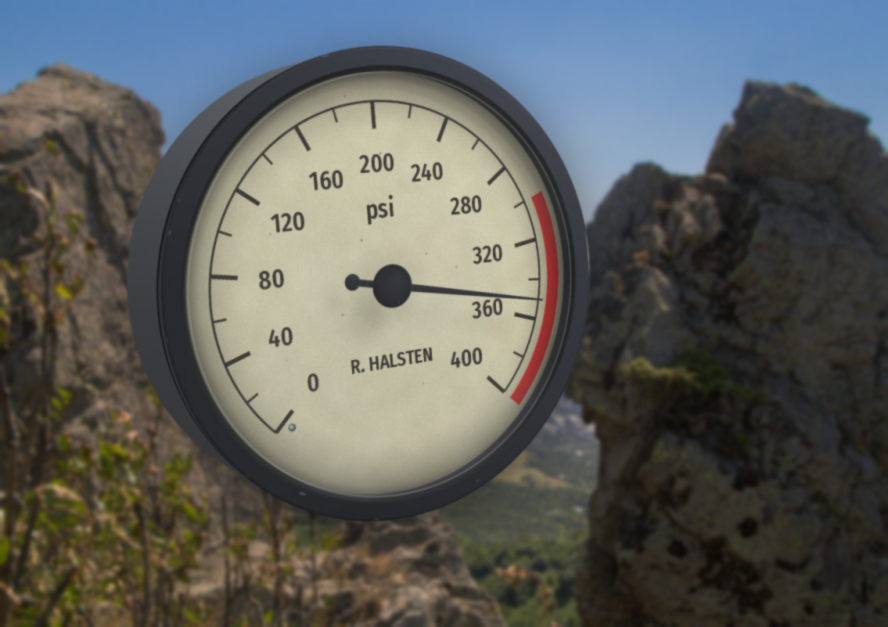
350psi
